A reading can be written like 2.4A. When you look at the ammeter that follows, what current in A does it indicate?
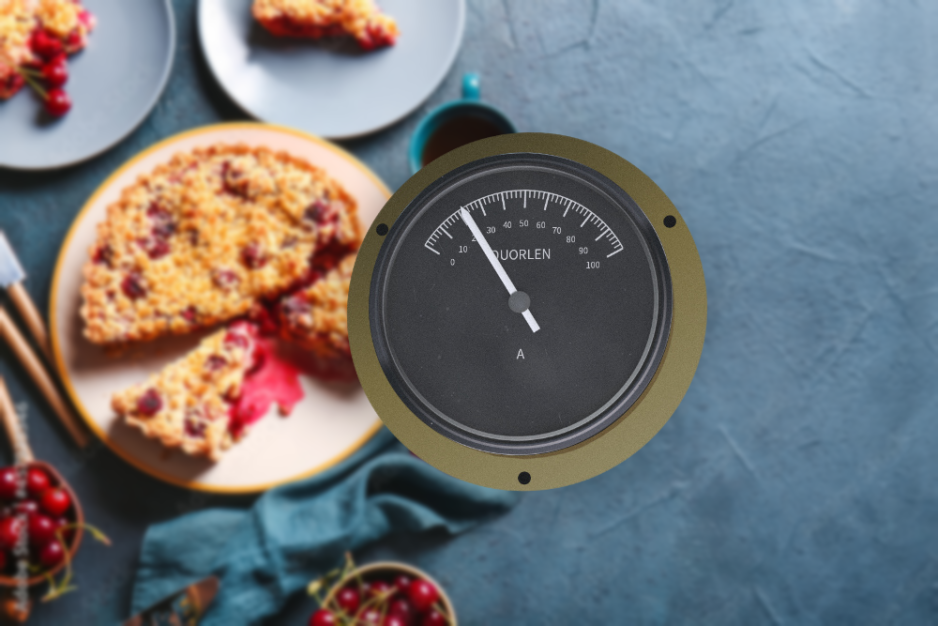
22A
